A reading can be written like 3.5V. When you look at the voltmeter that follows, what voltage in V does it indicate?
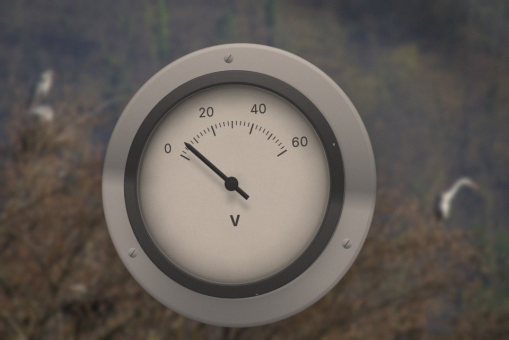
6V
